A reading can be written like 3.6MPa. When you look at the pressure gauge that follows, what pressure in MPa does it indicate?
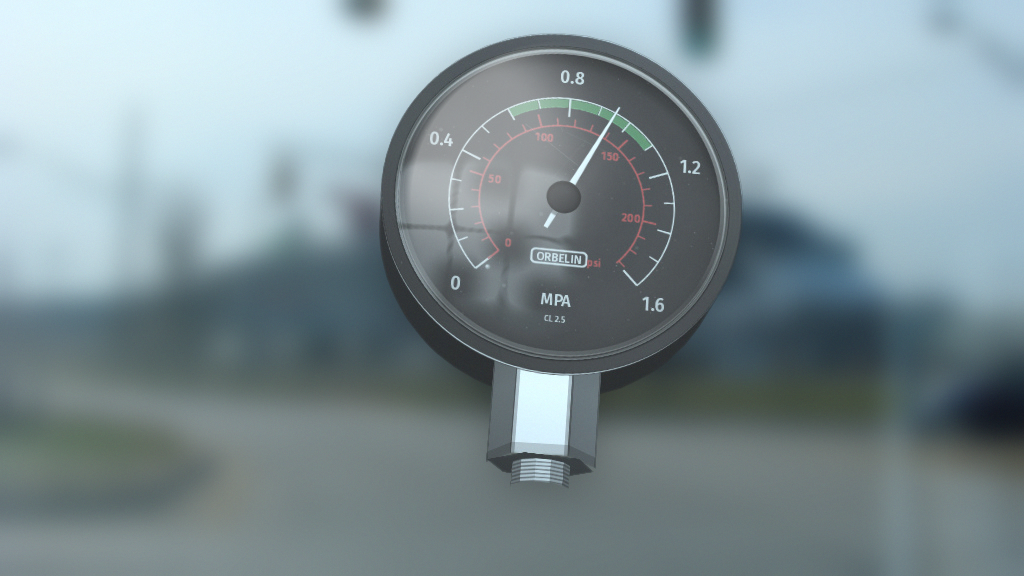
0.95MPa
